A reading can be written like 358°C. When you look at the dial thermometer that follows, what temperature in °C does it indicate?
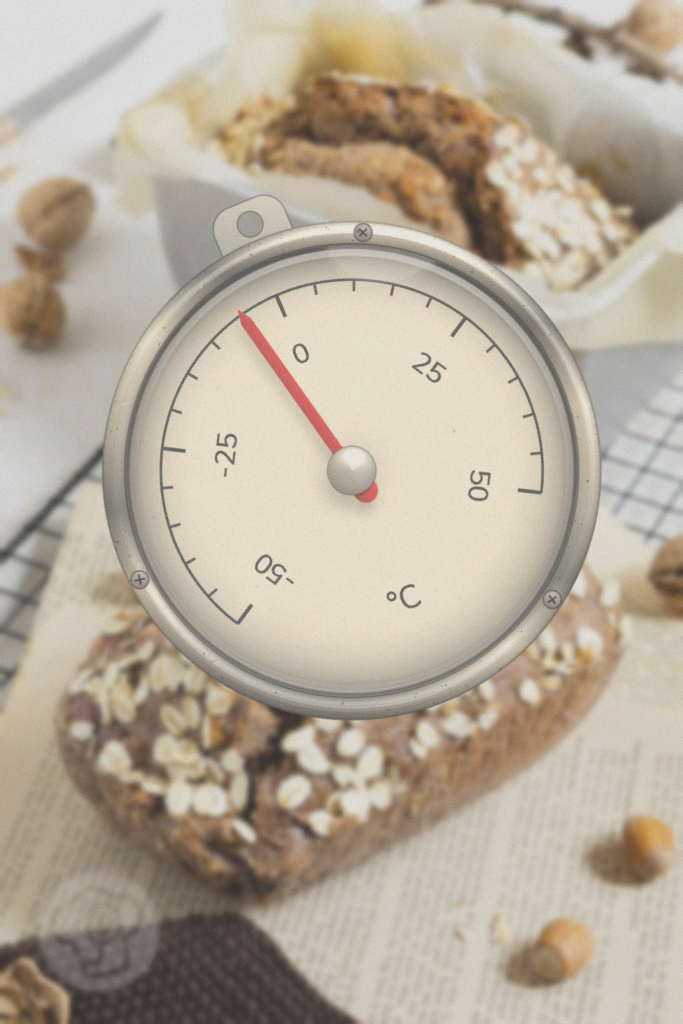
-5°C
